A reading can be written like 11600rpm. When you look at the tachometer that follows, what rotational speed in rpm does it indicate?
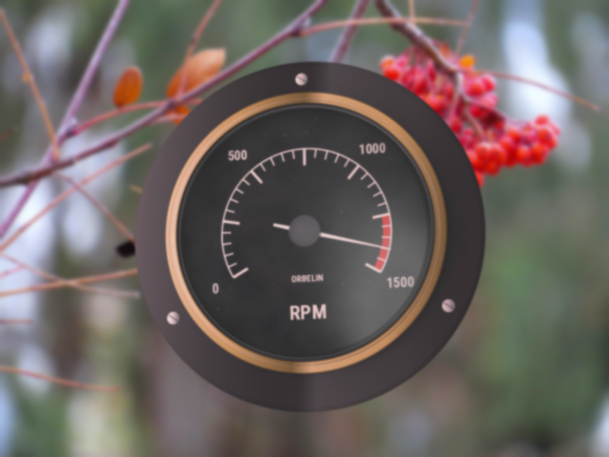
1400rpm
